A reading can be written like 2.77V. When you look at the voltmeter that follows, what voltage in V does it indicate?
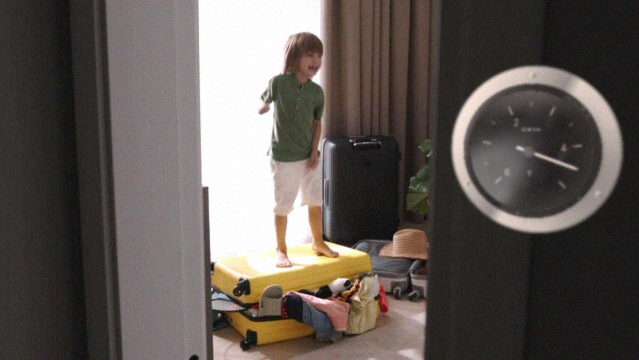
4.5V
